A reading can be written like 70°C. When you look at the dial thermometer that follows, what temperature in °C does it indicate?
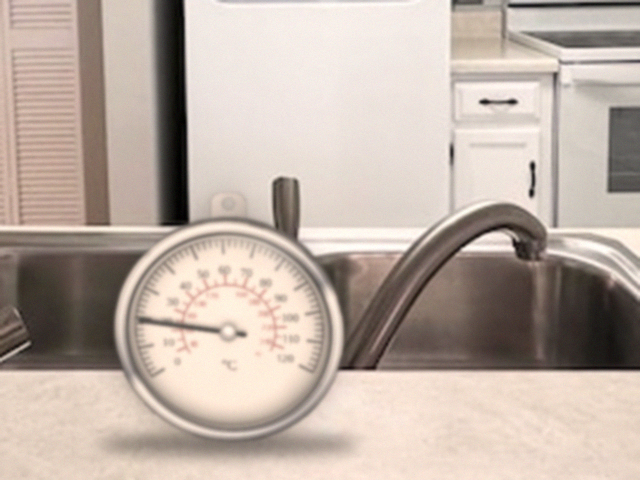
20°C
